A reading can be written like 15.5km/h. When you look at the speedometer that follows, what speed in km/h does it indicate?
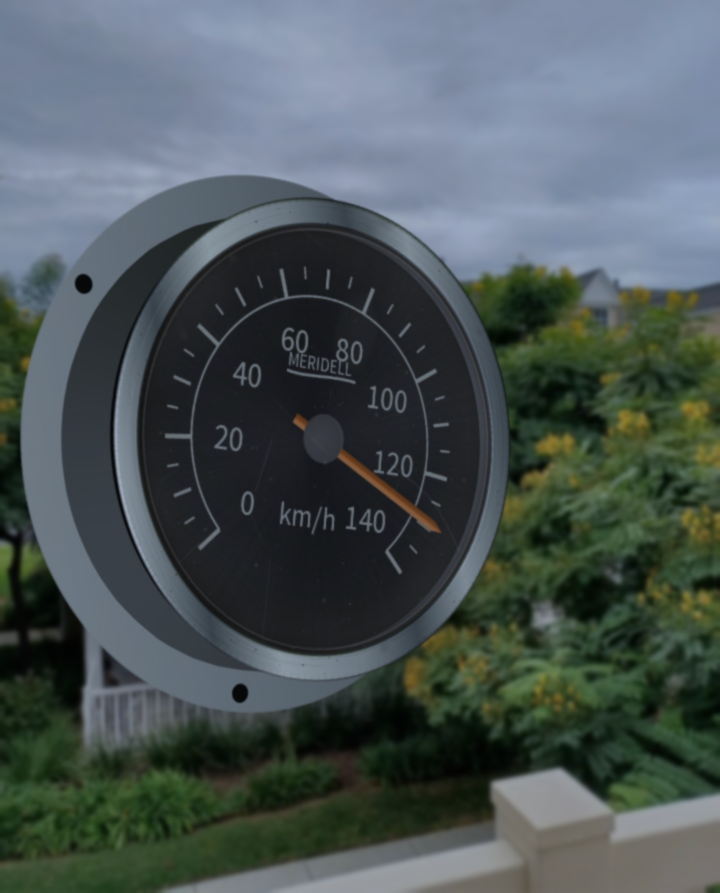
130km/h
